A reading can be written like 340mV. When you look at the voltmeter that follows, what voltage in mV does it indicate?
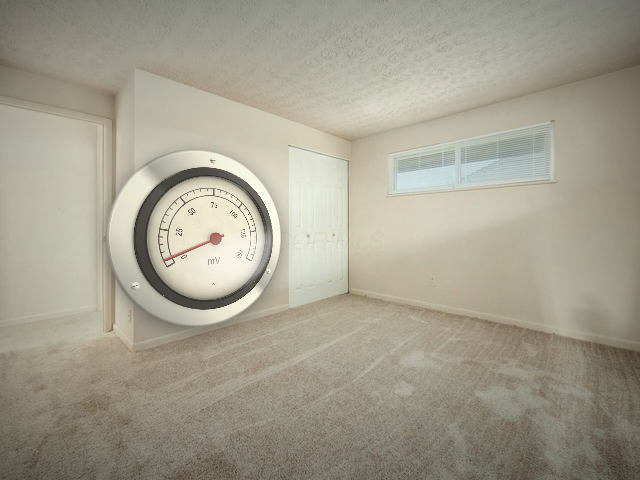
5mV
